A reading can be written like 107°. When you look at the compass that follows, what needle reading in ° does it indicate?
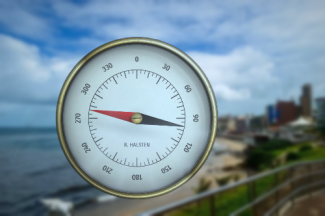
280°
